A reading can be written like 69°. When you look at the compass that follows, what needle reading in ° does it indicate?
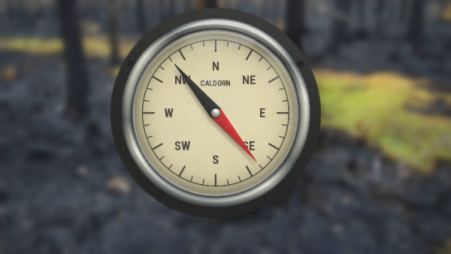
140°
